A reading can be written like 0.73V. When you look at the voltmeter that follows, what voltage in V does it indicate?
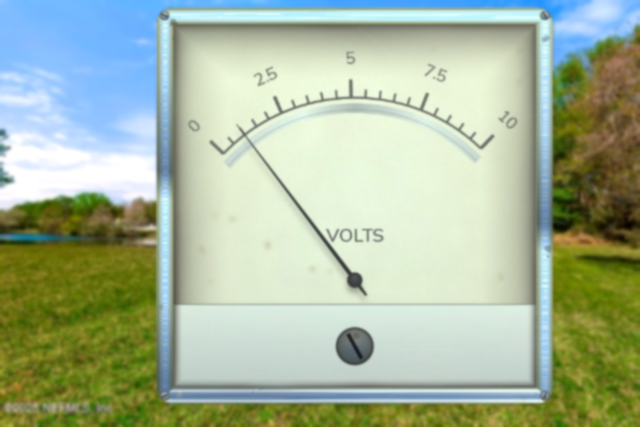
1V
